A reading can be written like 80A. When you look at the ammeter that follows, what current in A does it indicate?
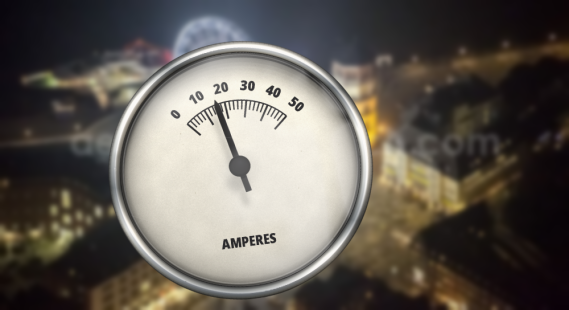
16A
